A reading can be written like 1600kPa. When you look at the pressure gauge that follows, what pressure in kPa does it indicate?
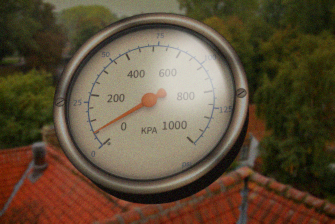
50kPa
